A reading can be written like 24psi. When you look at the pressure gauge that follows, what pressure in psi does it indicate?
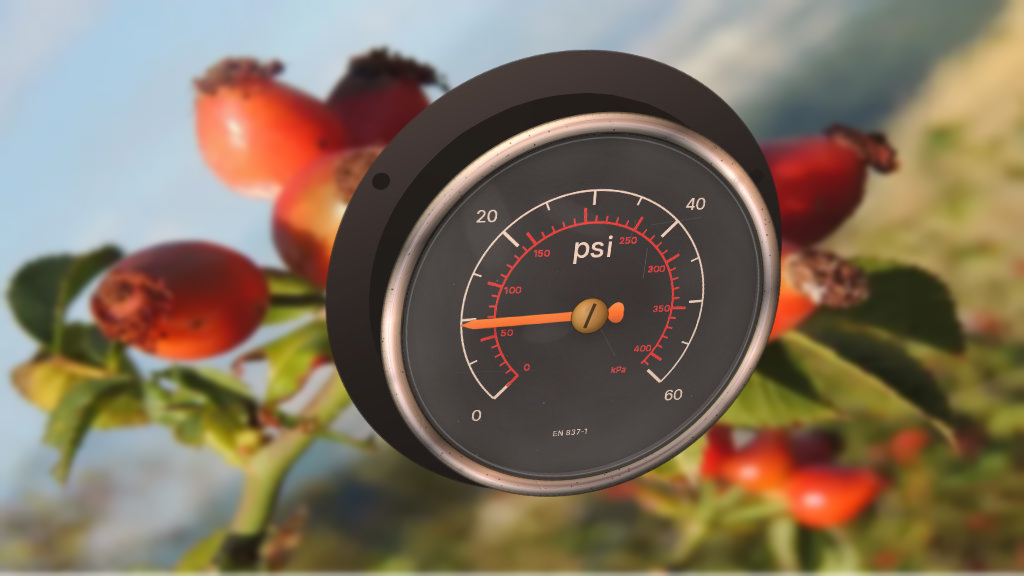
10psi
